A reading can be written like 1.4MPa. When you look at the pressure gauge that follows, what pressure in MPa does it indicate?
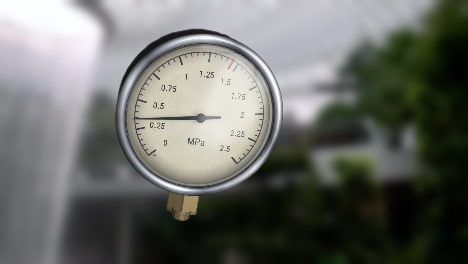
0.35MPa
